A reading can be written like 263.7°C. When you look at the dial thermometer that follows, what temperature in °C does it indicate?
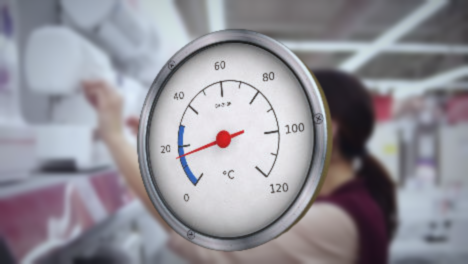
15°C
